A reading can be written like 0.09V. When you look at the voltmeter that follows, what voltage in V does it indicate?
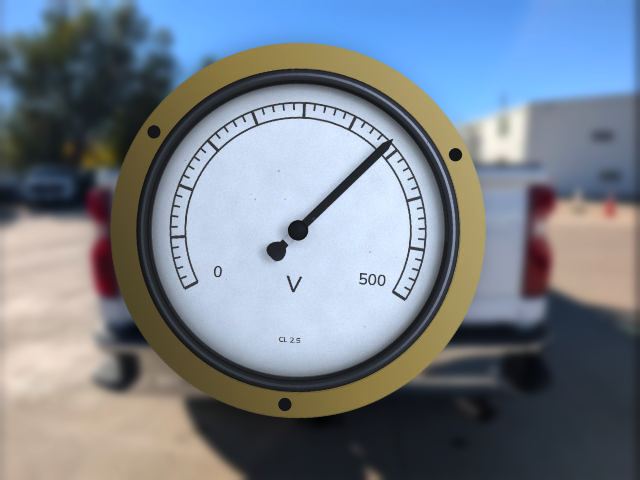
340V
